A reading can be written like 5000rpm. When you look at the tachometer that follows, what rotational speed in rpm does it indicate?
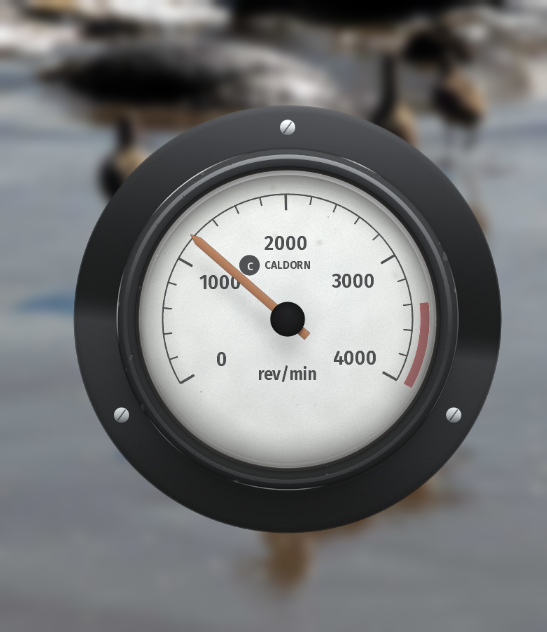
1200rpm
